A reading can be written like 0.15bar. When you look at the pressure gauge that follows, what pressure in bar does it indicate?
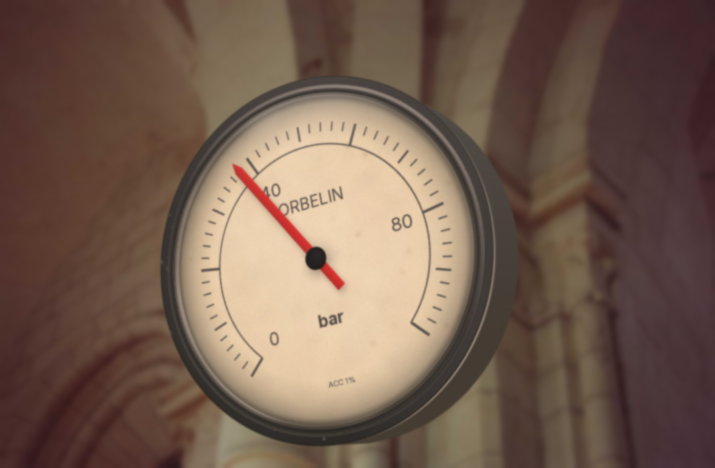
38bar
